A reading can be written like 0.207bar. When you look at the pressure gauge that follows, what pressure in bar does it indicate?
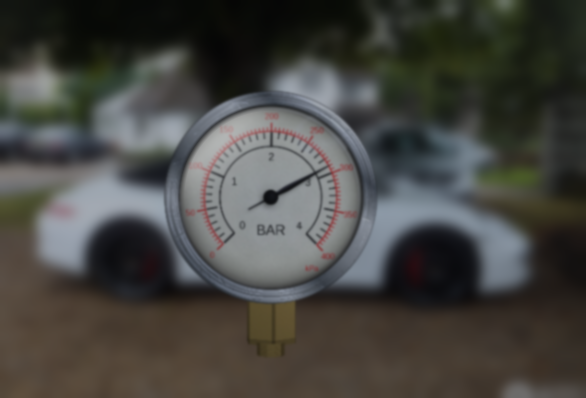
2.9bar
